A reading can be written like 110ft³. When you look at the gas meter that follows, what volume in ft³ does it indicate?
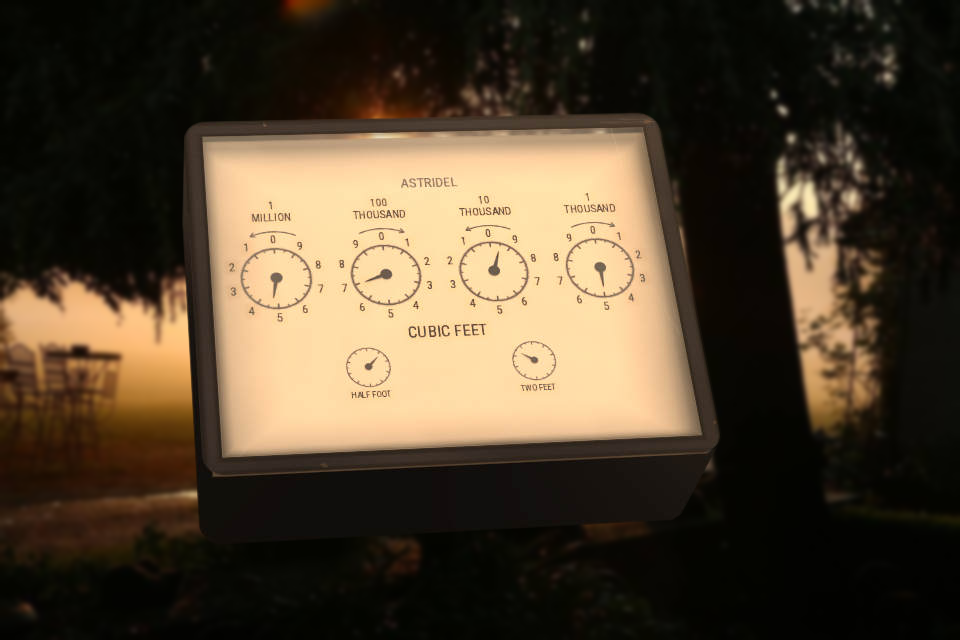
469500ft³
